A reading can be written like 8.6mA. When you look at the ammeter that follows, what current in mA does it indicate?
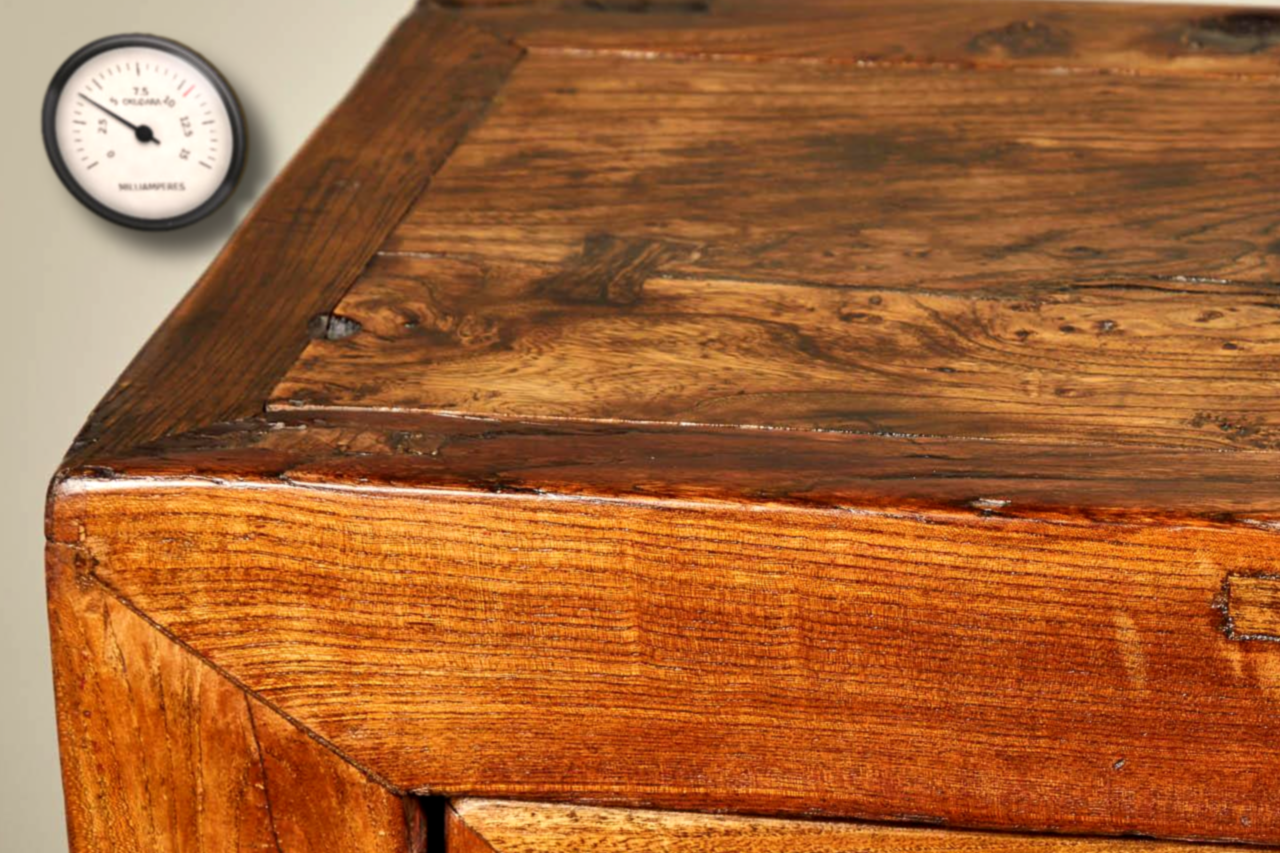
4mA
